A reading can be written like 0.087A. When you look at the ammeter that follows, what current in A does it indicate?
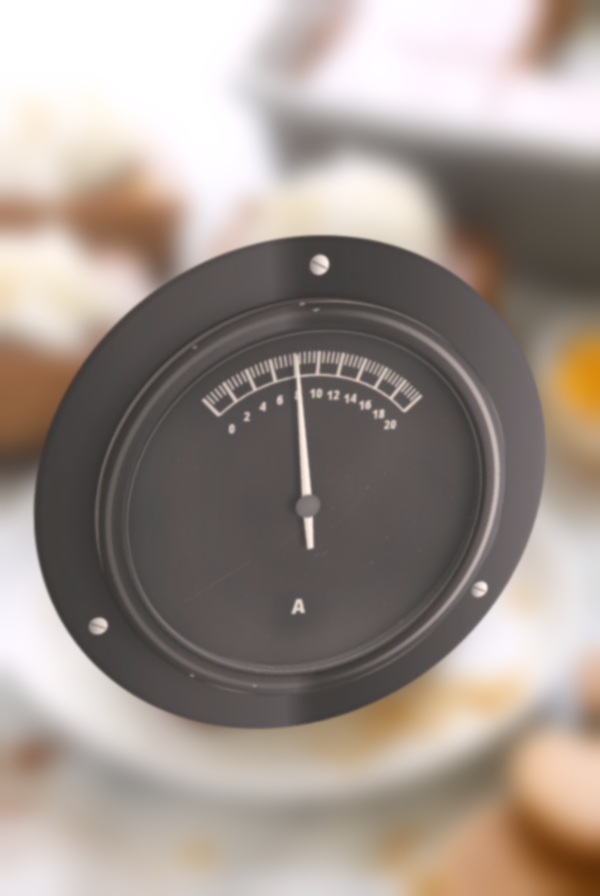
8A
